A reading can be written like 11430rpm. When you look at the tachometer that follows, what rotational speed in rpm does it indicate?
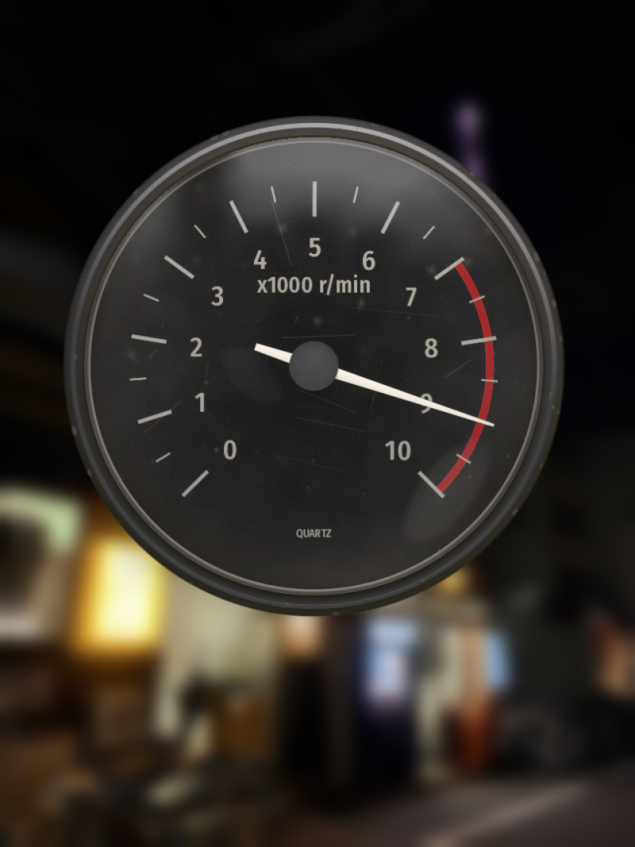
9000rpm
